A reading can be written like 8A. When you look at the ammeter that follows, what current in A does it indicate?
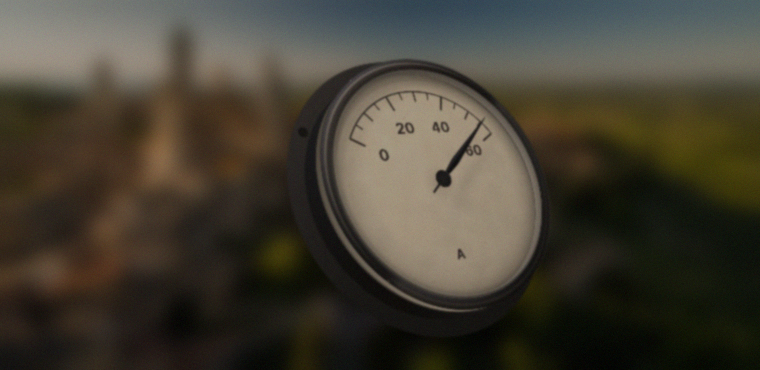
55A
